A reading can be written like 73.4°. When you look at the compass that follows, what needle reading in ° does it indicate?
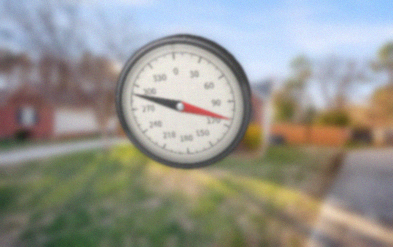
110°
